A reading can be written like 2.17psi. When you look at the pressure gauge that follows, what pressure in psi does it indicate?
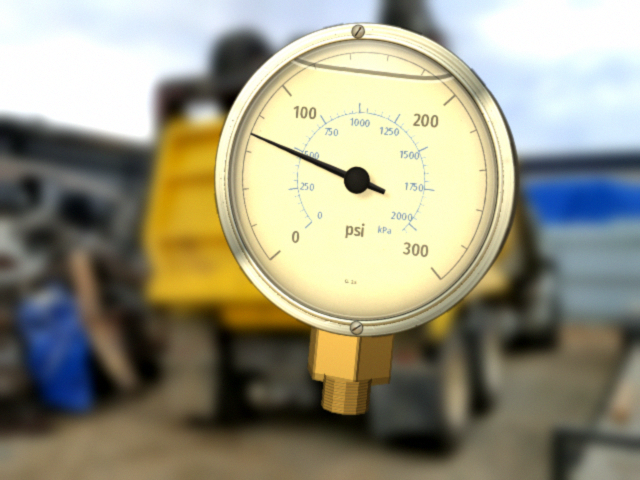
70psi
